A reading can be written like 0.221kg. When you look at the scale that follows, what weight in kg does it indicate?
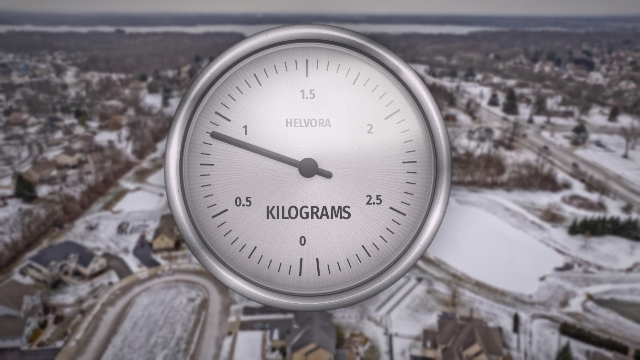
0.9kg
